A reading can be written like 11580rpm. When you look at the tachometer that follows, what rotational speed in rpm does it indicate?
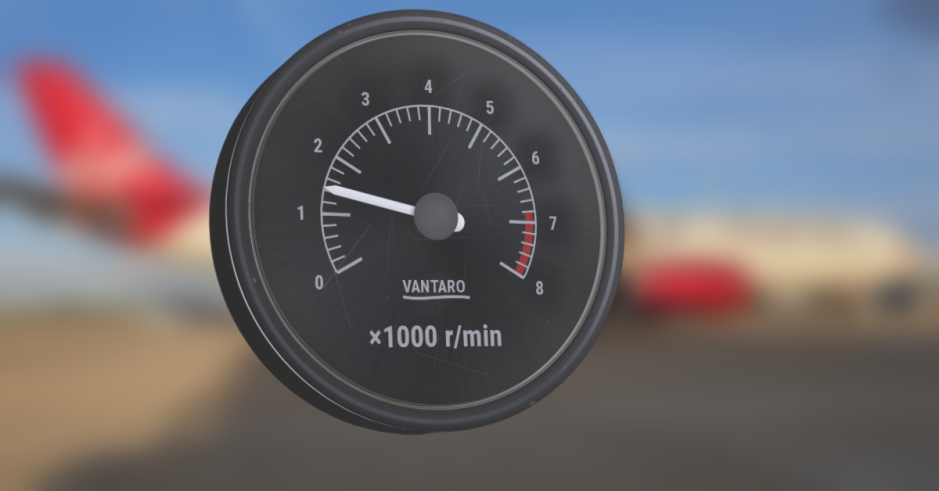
1400rpm
